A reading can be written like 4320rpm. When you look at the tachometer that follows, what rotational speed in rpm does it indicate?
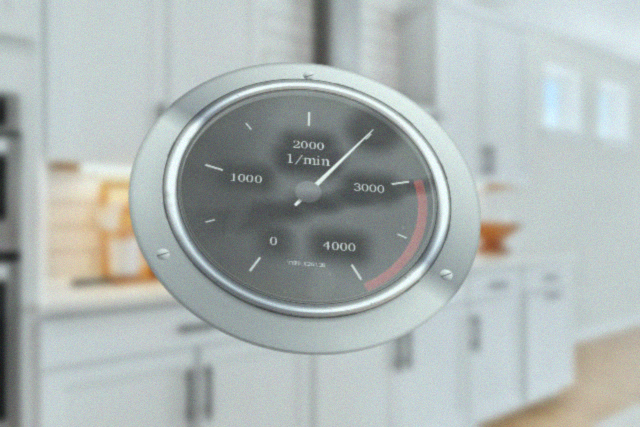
2500rpm
